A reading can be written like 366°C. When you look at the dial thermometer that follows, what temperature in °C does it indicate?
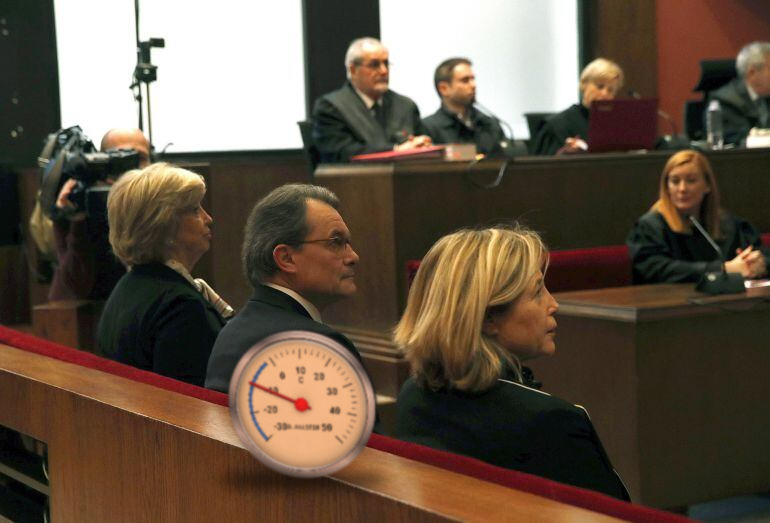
-10°C
